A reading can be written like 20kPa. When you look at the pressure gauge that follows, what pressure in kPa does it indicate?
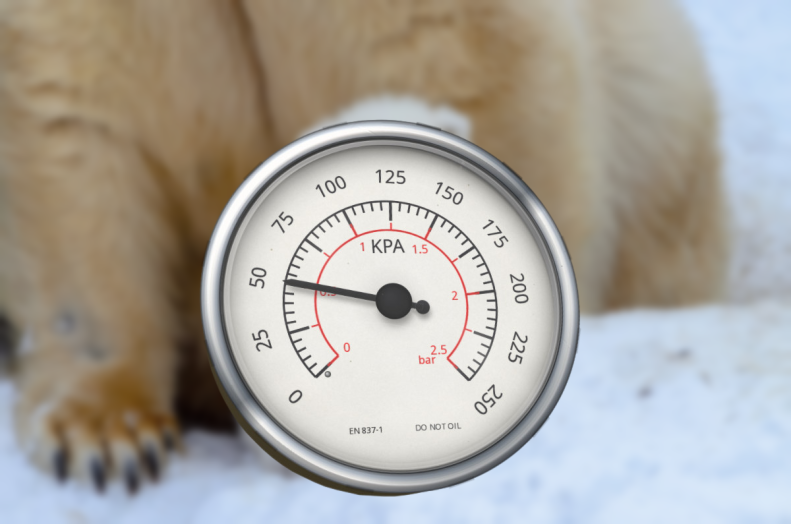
50kPa
